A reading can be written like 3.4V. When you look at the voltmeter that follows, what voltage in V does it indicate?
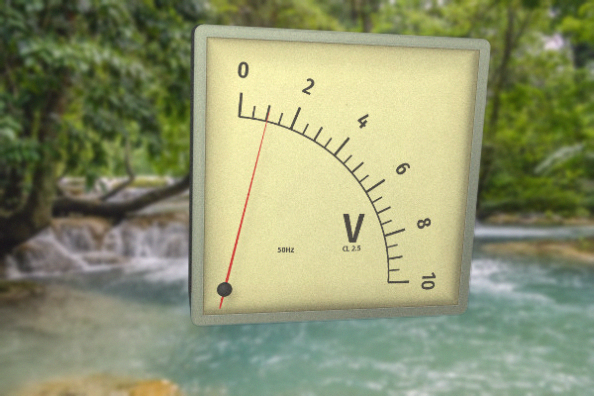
1V
